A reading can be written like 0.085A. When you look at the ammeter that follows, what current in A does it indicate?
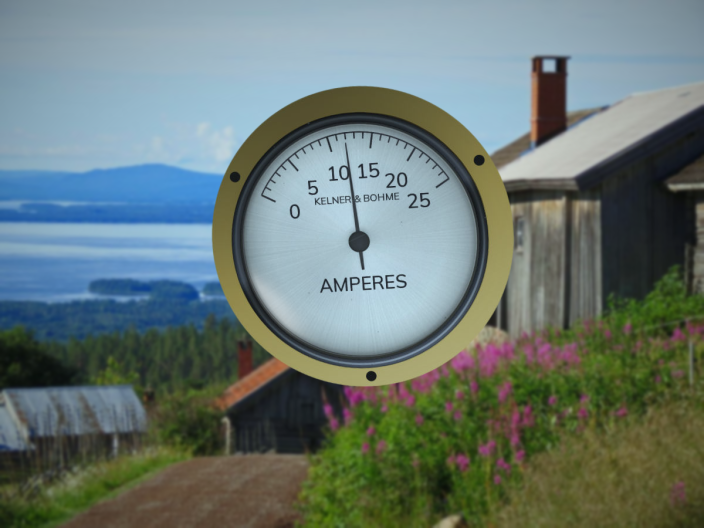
12A
